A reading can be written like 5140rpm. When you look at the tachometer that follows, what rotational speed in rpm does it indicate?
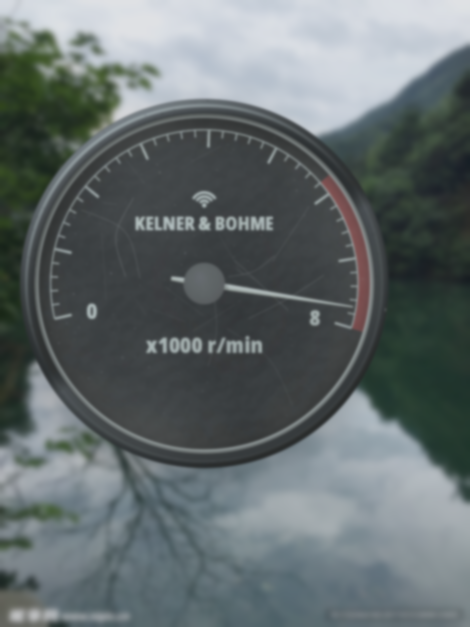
7700rpm
